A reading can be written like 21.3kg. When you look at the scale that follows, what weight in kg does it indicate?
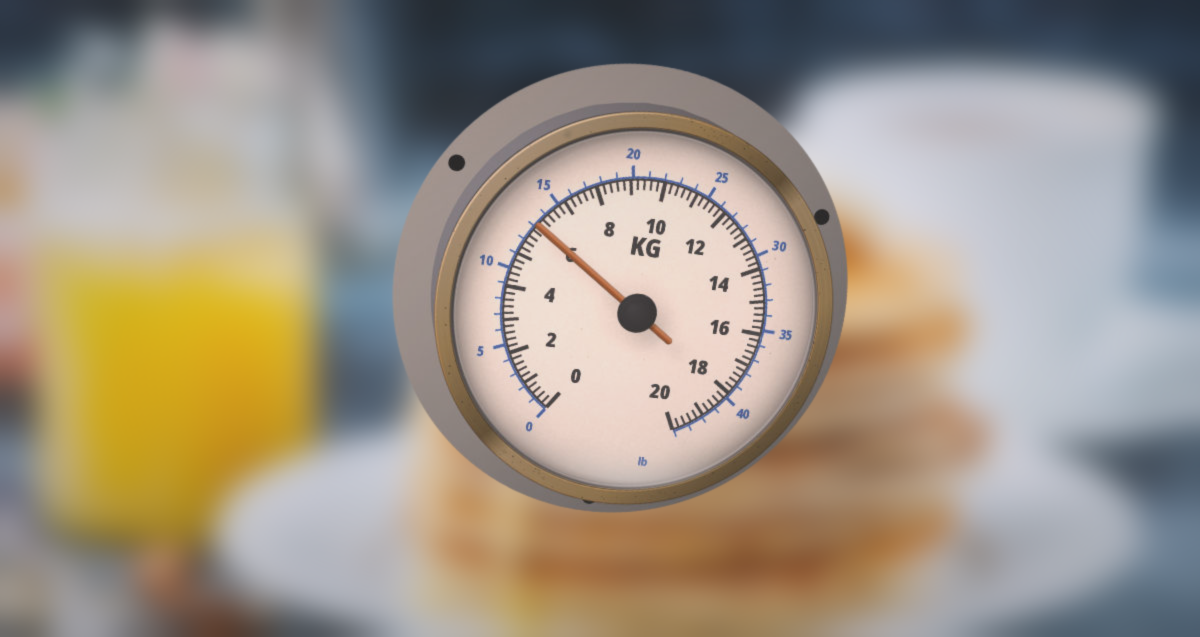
6kg
